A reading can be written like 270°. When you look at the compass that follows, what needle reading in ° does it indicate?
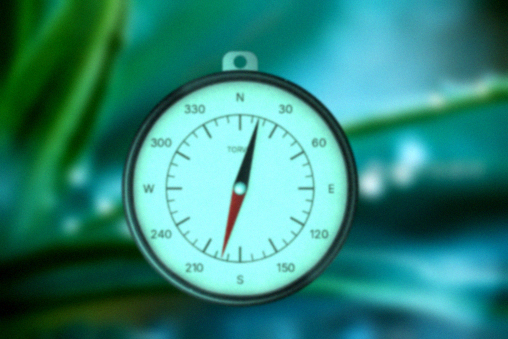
195°
